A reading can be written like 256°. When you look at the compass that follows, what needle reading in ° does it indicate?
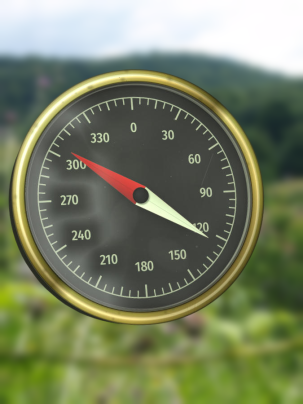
305°
